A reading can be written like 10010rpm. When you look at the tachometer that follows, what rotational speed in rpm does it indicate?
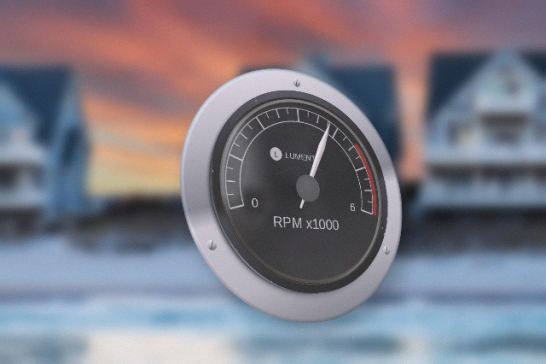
3750rpm
